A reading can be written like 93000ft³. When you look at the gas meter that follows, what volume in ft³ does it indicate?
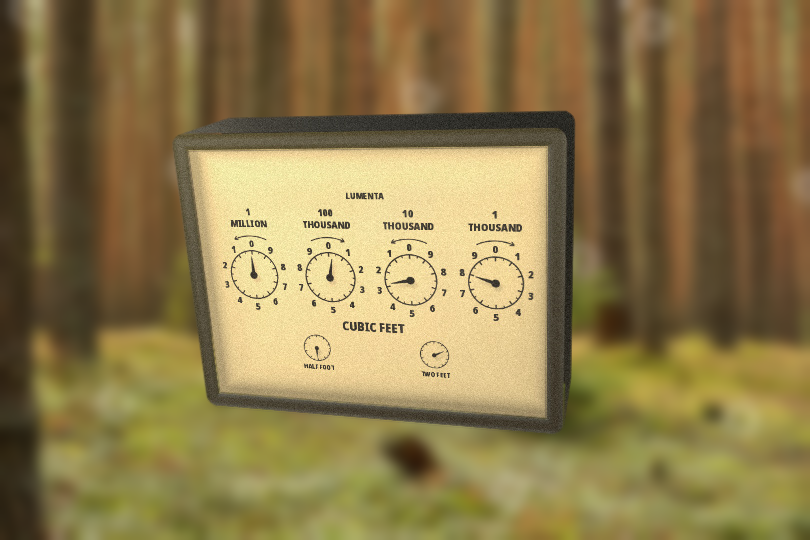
2800ft³
